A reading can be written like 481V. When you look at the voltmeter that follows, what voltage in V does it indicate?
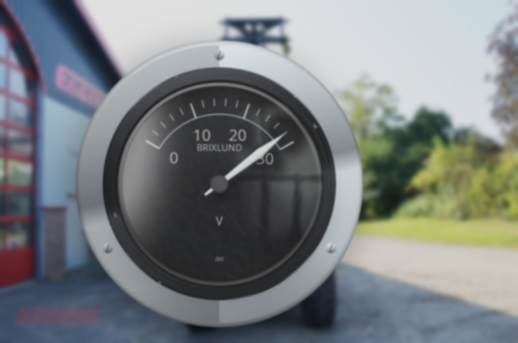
28V
